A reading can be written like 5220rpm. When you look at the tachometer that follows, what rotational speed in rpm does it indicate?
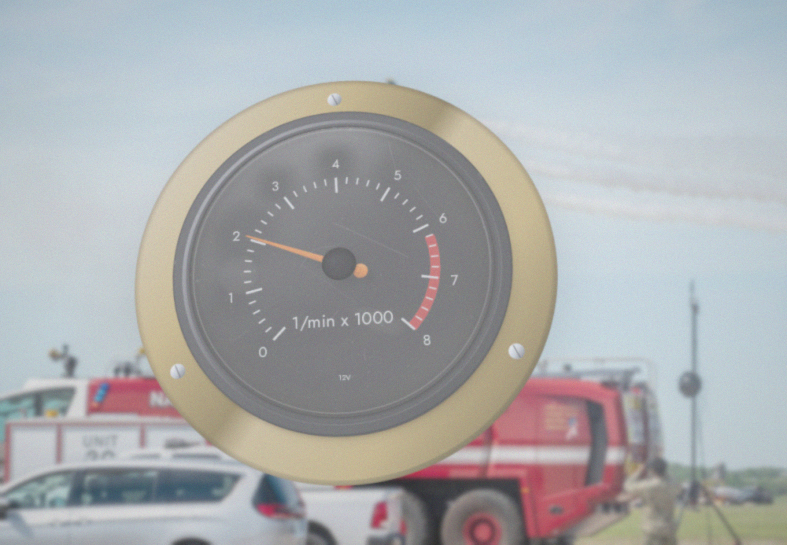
2000rpm
